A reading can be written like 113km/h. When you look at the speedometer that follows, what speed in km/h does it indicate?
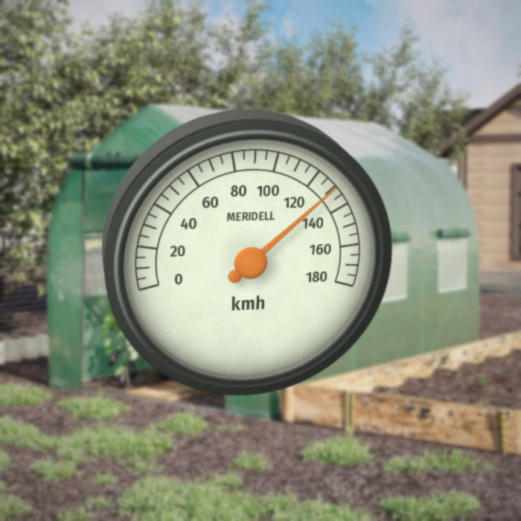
130km/h
